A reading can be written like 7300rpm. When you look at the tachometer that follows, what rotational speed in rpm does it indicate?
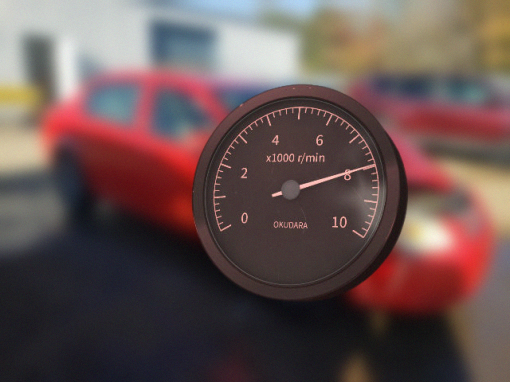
8000rpm
